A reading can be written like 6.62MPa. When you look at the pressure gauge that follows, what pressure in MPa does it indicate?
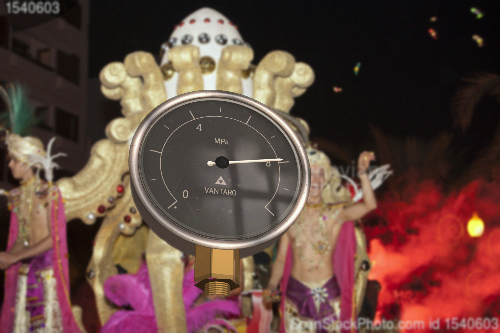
8MPa
